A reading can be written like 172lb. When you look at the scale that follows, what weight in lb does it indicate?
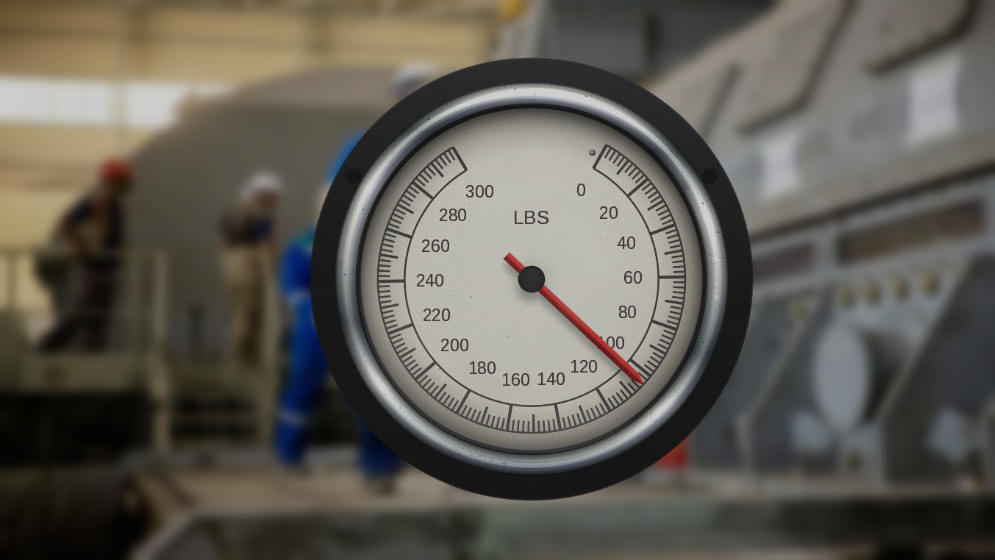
104lb
